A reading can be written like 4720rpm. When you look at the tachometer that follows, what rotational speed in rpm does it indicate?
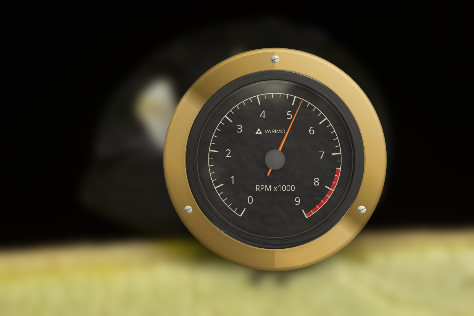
5200rpm
